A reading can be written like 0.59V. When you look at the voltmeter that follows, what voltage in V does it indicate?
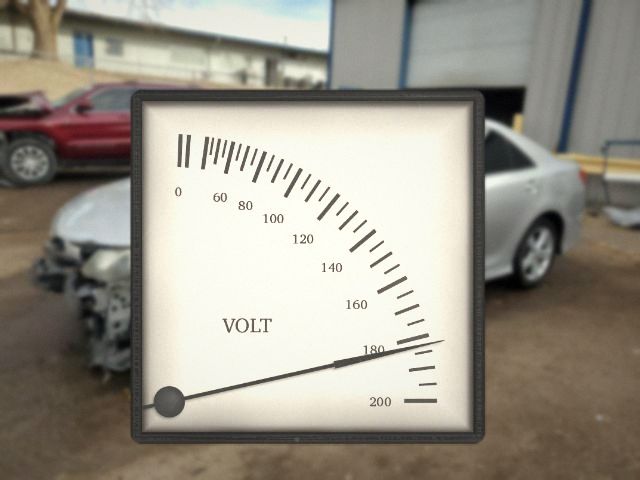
182.5V
